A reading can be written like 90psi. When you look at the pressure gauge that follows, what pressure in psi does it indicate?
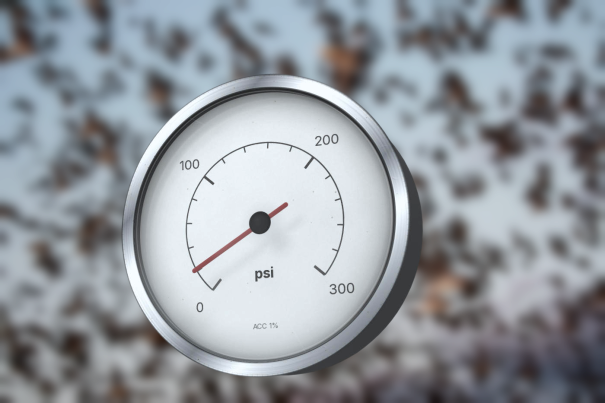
20psi
